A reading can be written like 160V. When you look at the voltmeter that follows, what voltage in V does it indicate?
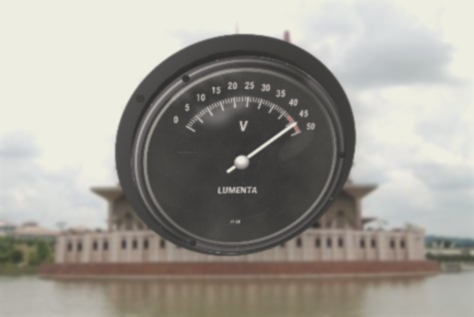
45V
